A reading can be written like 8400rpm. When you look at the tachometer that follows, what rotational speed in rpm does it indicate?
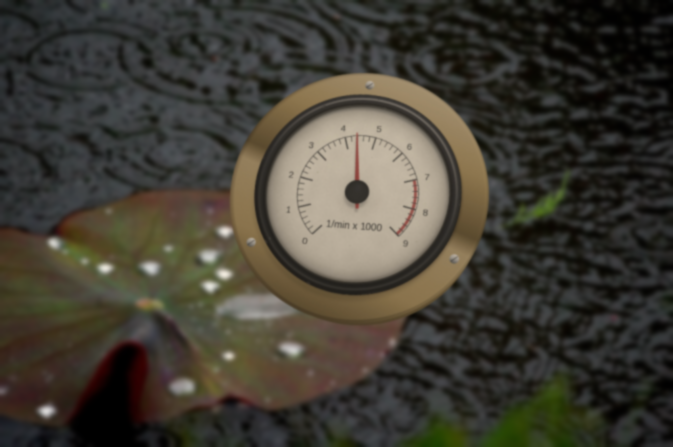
4400rpm
